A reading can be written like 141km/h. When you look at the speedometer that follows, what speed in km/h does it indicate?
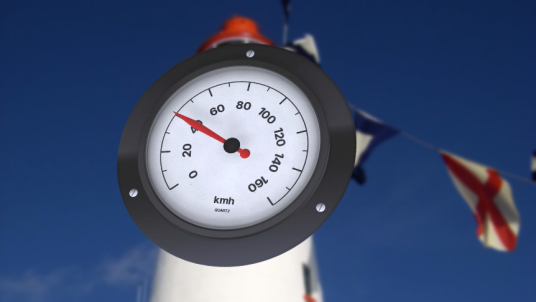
40km/h
